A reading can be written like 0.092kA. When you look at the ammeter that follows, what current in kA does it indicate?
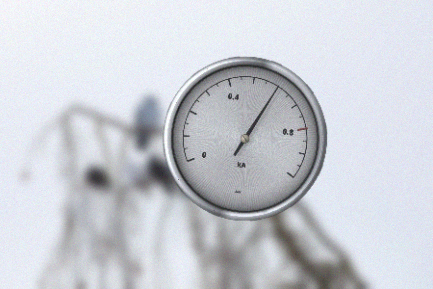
0.6kA
